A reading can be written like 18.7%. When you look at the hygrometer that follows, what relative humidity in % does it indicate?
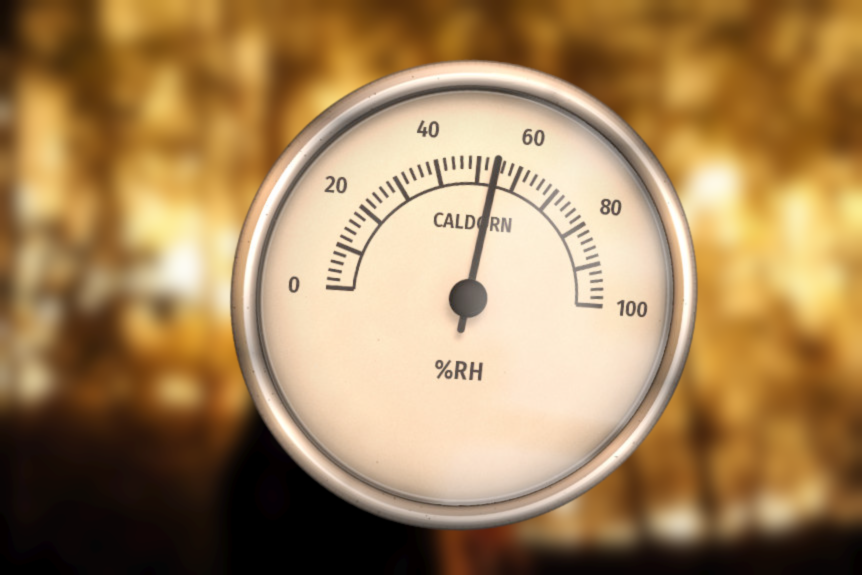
54%
